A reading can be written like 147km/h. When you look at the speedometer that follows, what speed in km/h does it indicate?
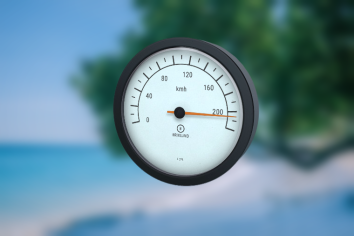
205km/h
